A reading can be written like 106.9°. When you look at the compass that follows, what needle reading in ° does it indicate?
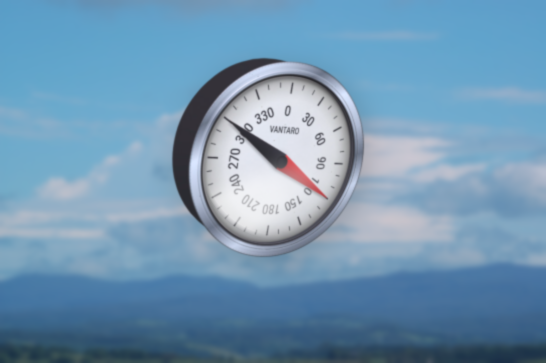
120°
